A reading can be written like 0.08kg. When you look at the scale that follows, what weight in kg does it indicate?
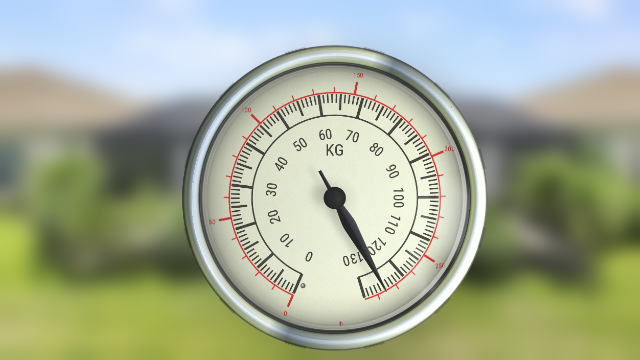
125kg
